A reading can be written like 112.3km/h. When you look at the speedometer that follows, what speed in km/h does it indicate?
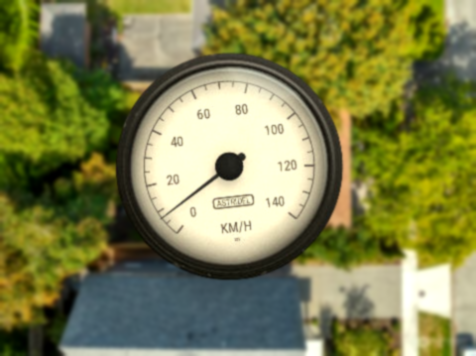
7.5km/h
